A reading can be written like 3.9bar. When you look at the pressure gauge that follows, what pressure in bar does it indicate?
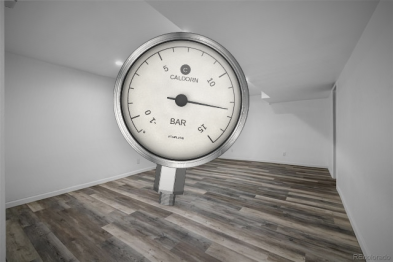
12.5bar
